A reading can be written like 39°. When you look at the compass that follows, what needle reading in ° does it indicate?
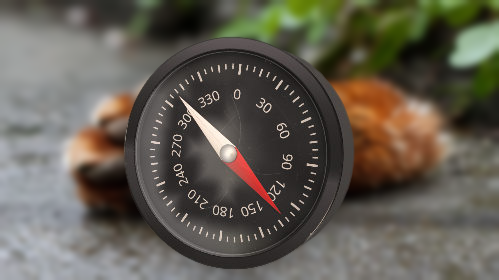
130°
